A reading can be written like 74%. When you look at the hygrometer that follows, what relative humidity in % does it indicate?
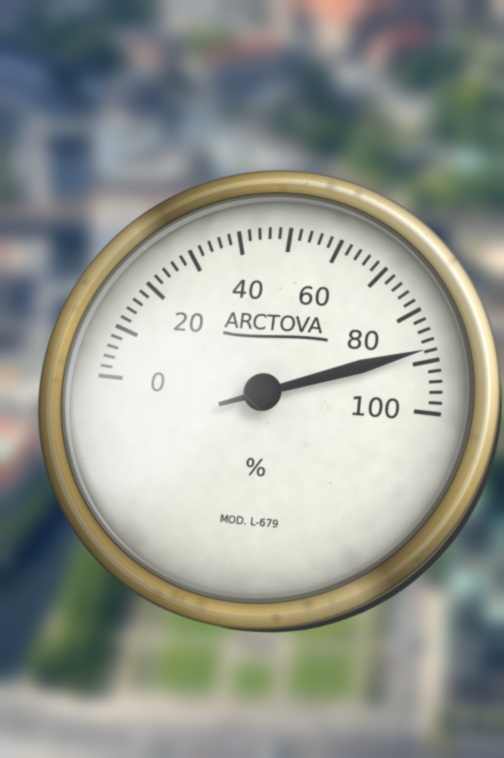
88%
